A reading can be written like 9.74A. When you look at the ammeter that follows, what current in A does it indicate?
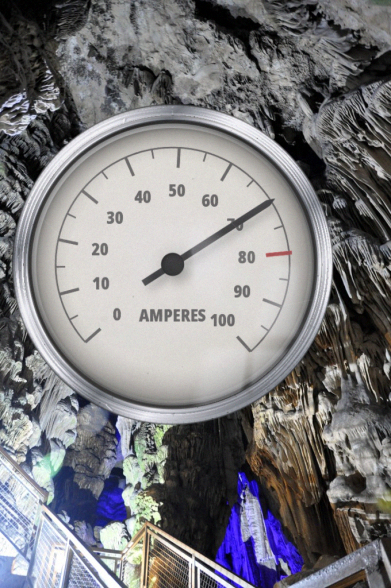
70A
